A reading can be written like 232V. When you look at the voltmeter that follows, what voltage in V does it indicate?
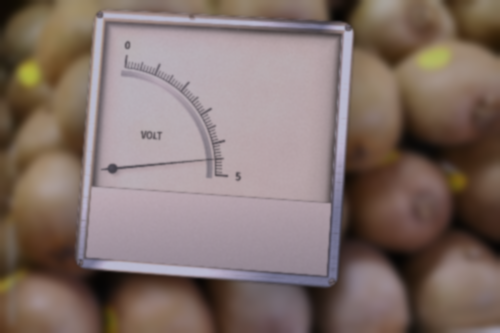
4.5V
